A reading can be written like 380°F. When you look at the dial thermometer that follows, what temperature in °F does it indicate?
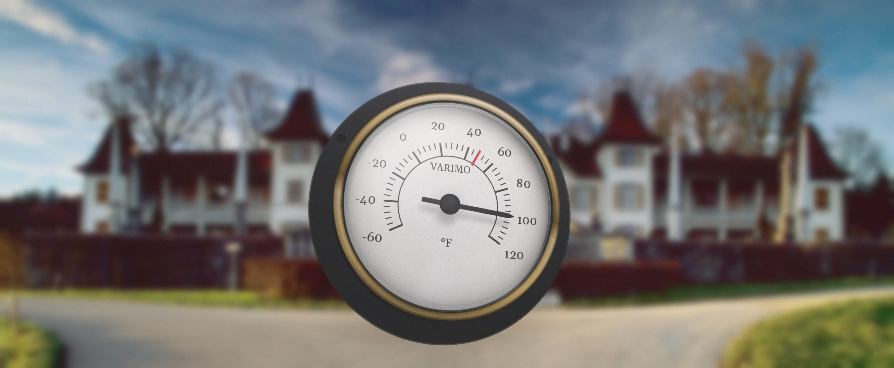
100°F
